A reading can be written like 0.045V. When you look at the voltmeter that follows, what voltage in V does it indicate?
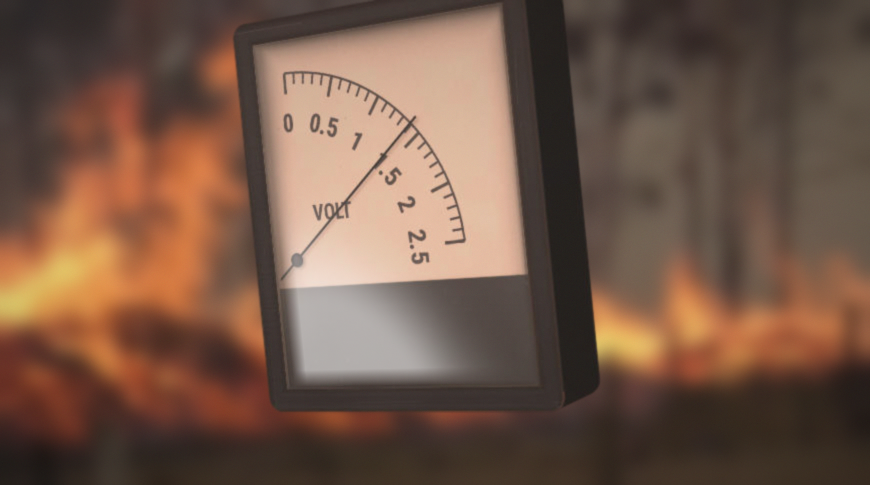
1.4V
